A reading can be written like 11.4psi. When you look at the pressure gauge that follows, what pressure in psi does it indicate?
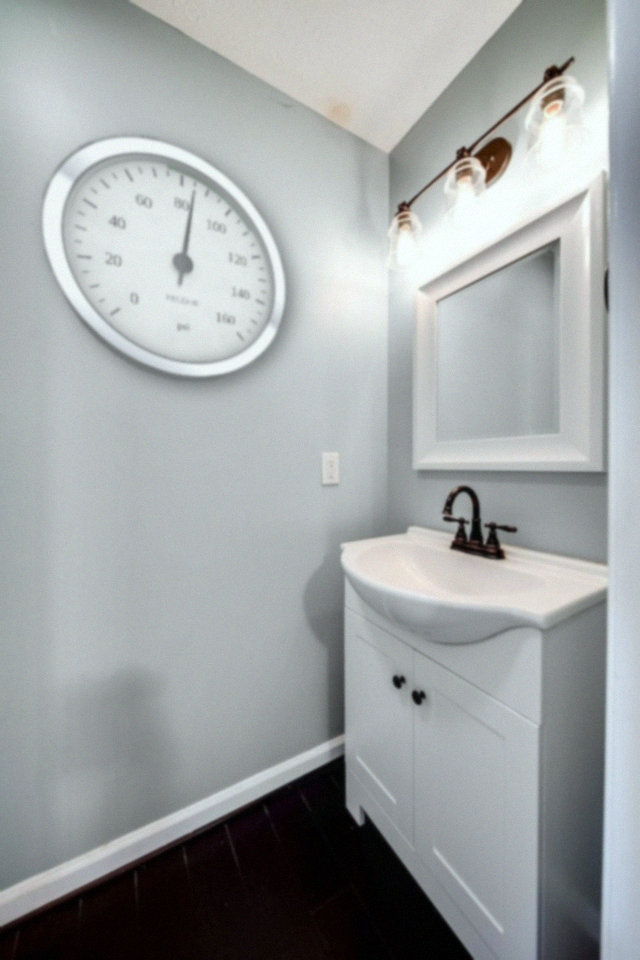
85psi
